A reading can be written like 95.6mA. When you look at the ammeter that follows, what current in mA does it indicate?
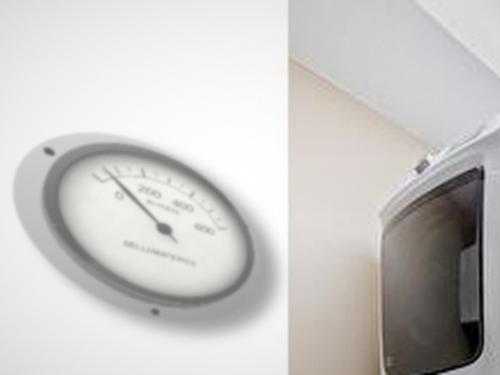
50mA
